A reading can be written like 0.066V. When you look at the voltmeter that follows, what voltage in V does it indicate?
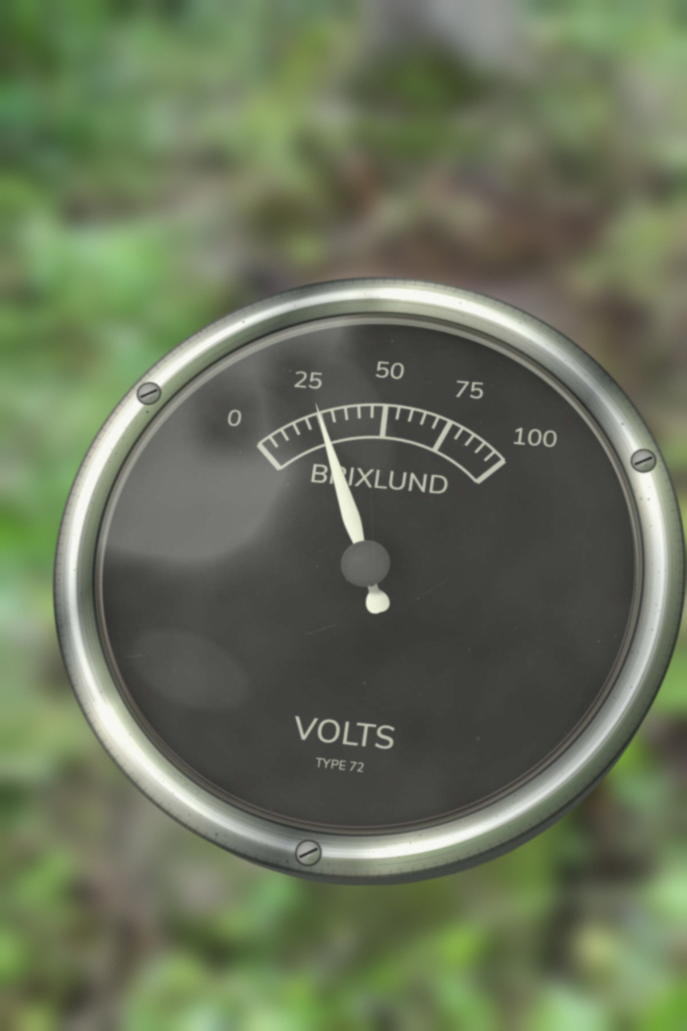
25V
